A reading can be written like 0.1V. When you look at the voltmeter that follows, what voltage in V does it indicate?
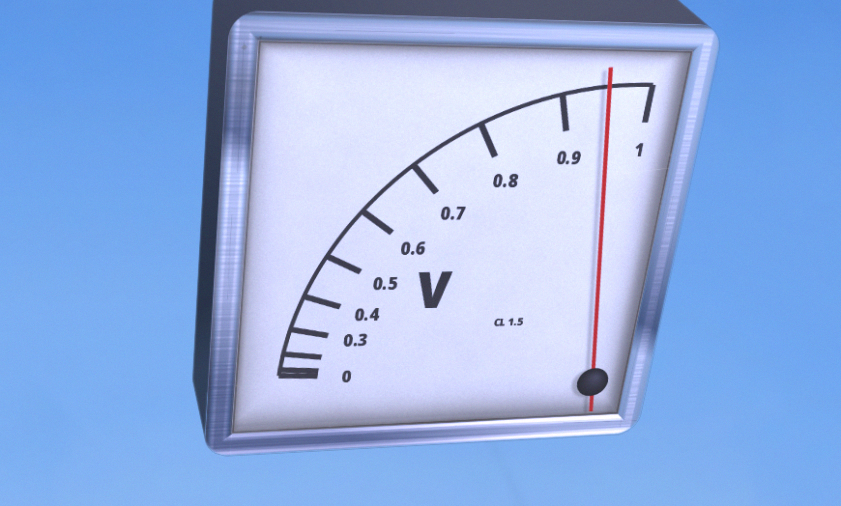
0.95V
